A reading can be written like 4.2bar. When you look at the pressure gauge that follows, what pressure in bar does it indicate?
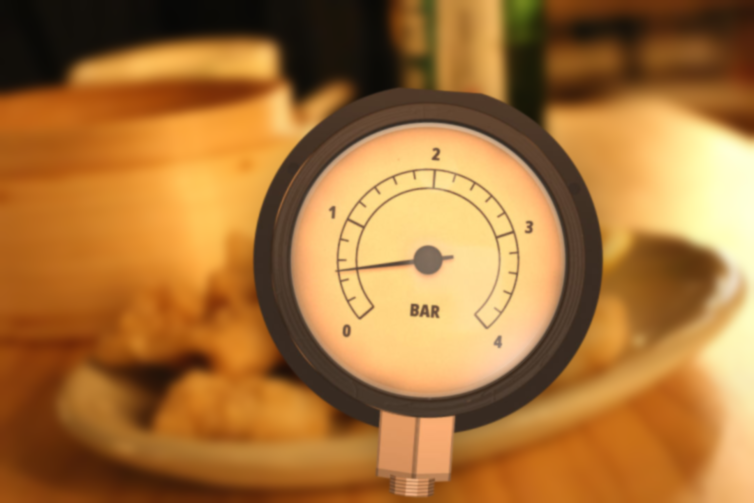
0.5bar
